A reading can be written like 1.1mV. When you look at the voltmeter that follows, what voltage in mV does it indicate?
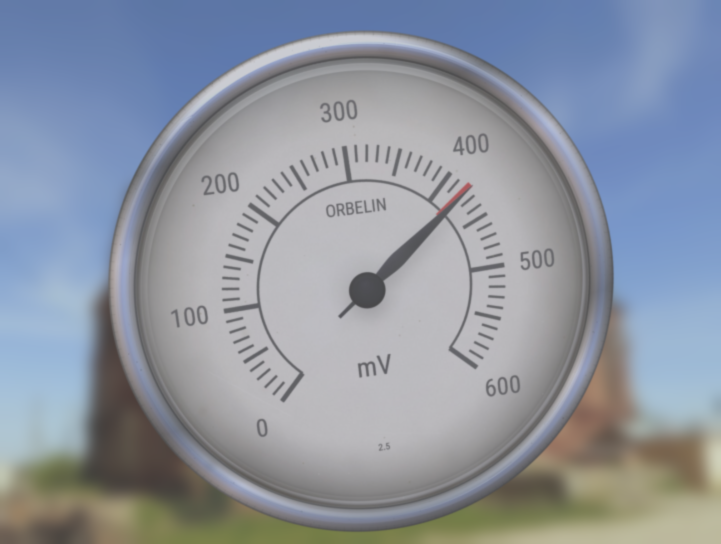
420mV
